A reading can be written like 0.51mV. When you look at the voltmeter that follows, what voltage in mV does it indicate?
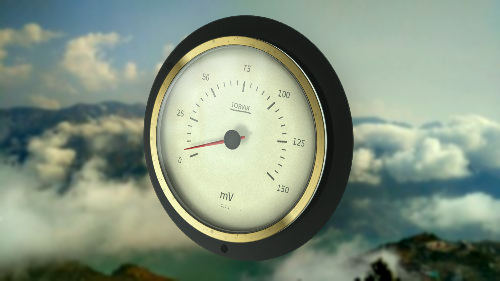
5mV
